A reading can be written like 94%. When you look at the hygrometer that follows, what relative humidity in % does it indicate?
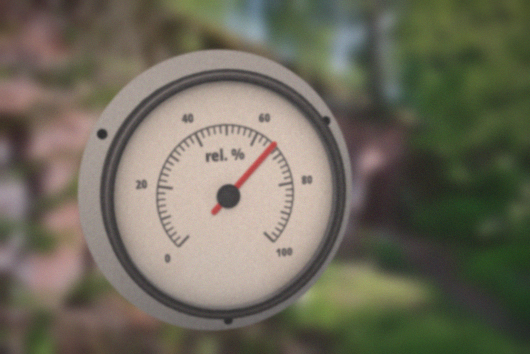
66%
